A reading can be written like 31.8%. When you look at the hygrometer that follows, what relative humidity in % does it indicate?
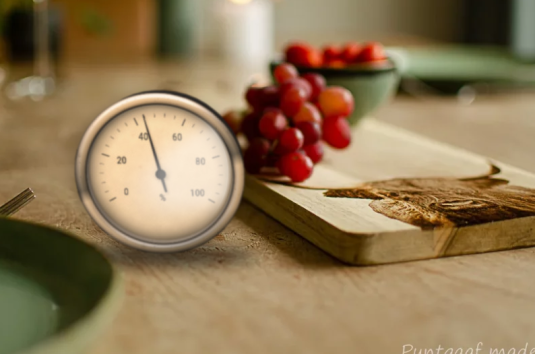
44%
